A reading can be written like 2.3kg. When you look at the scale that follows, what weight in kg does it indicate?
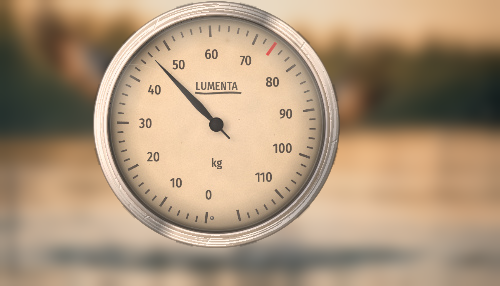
46kg
